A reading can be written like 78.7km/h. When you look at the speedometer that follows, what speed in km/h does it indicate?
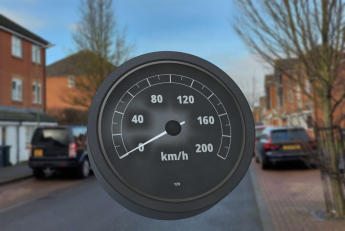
0km/h
